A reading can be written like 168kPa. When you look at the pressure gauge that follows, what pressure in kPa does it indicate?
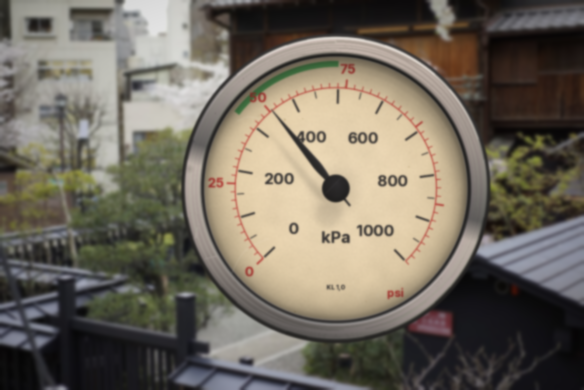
350kPa
